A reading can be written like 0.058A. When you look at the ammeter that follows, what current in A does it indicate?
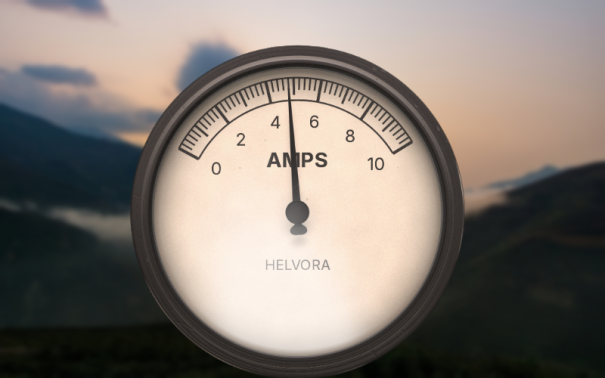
4.8A
